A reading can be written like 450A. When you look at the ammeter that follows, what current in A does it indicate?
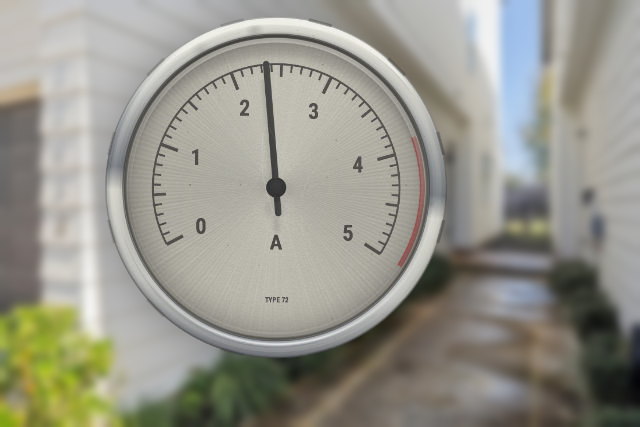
2.35A
